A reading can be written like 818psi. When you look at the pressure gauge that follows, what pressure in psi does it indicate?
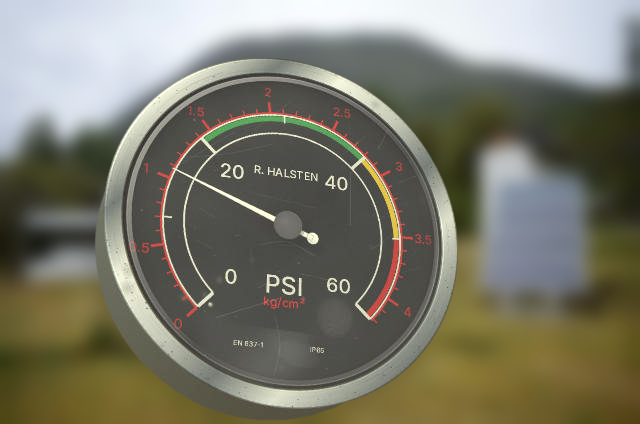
15psi
